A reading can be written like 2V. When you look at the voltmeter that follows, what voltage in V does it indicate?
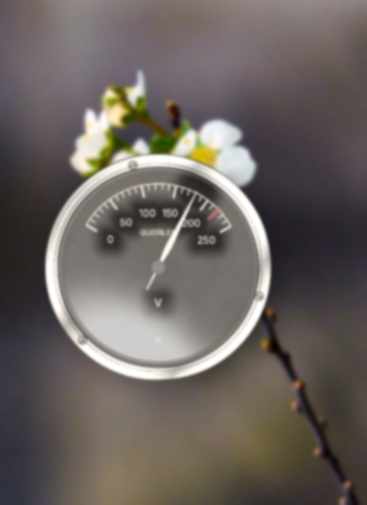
180V
